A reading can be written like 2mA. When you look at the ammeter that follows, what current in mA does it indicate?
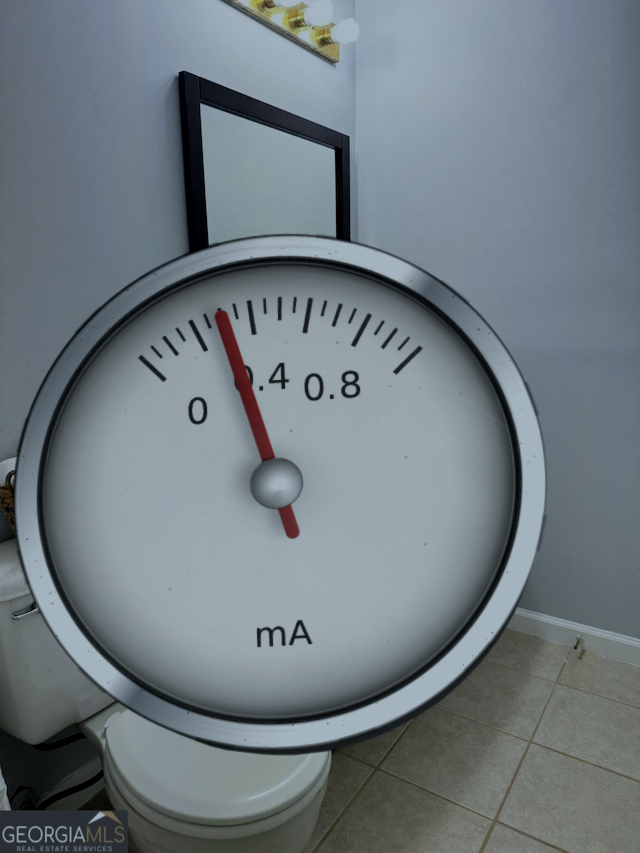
0.3mA
